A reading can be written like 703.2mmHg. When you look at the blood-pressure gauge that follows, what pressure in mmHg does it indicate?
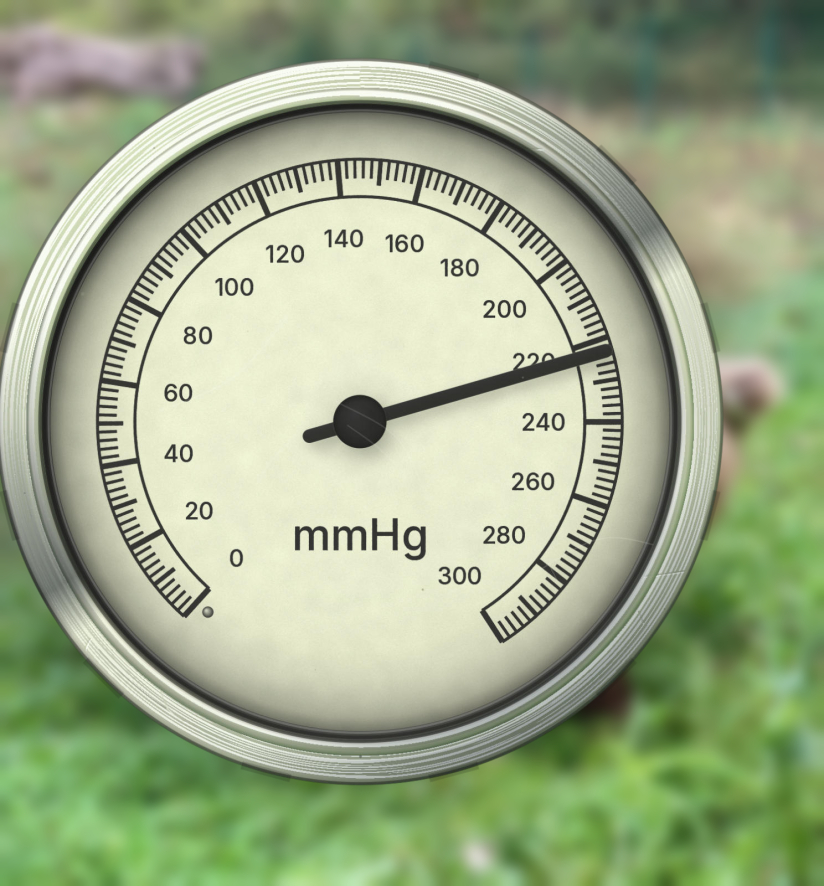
223mmHg
